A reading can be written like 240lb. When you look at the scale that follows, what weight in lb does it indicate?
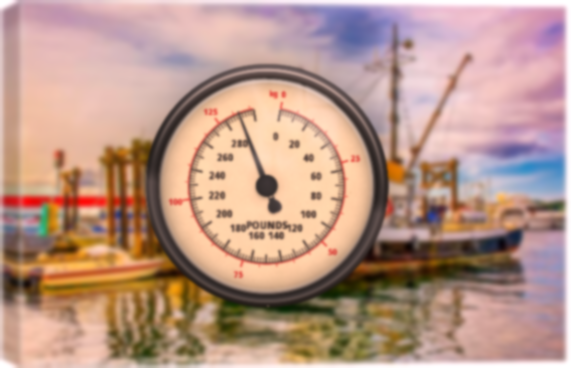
290lb
